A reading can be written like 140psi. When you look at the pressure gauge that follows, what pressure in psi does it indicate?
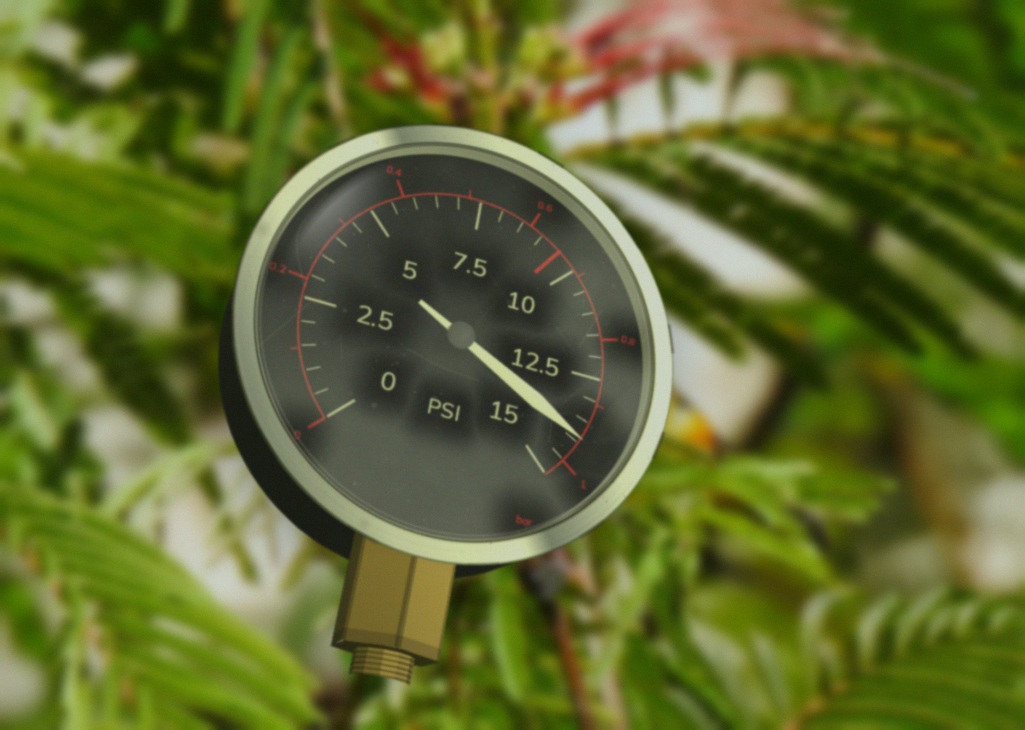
14psi
